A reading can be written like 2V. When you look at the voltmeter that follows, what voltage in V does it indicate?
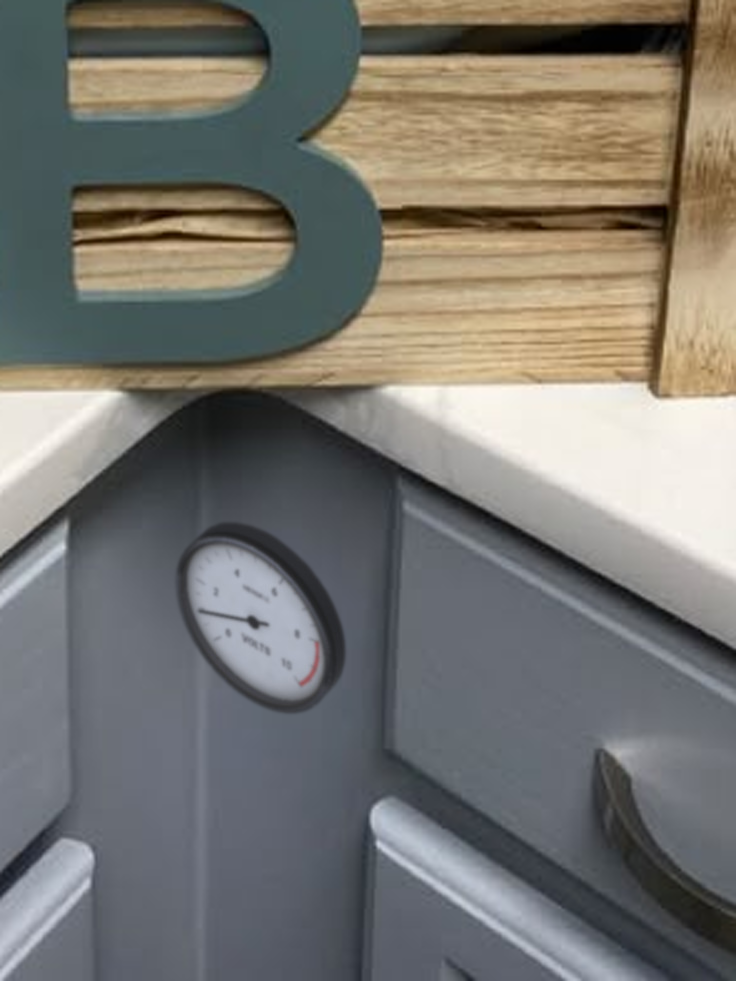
1V
